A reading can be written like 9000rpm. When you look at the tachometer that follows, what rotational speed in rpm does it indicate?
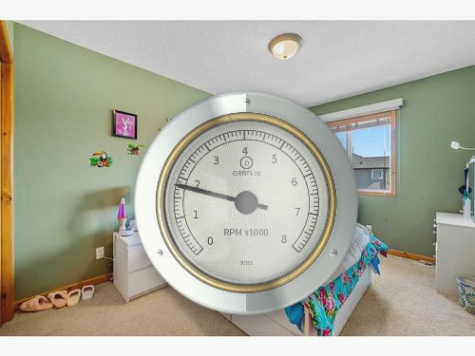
1800rpm
